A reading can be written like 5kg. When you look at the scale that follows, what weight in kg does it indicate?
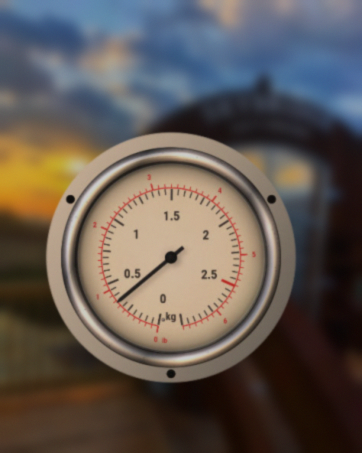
0.35kg
